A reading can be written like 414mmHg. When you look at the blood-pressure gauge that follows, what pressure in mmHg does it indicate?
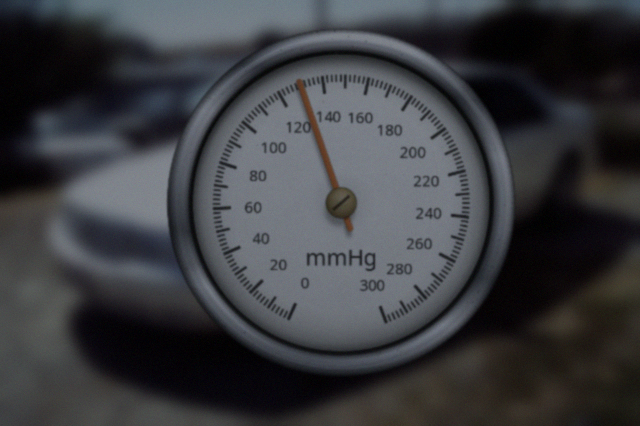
130mmHg
